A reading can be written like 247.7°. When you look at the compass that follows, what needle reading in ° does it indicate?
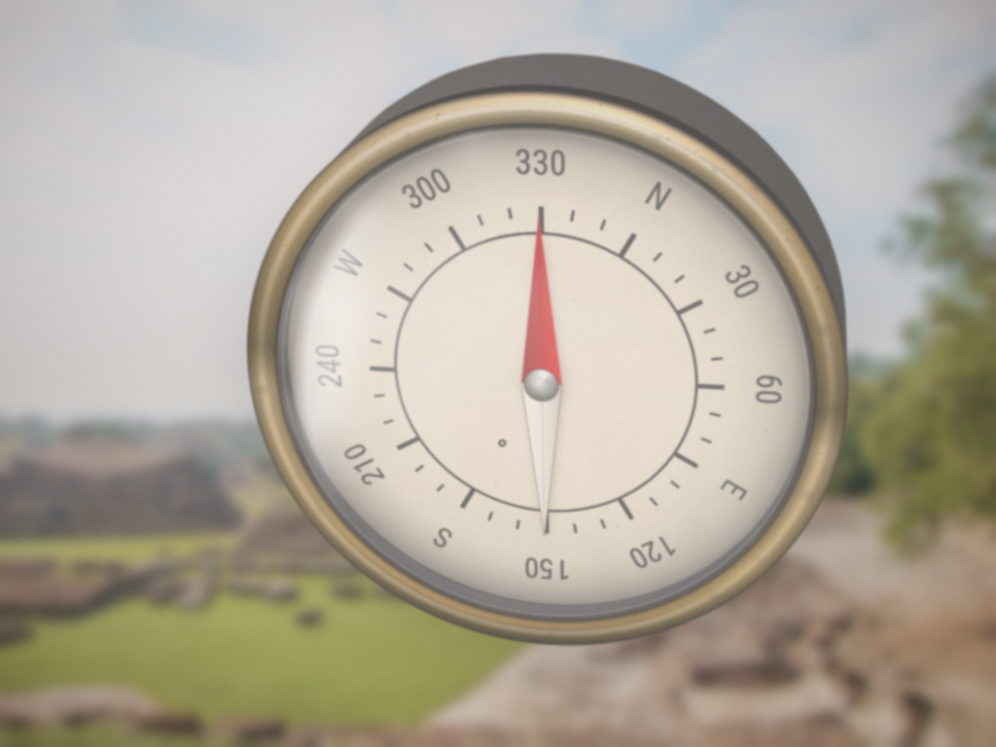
330°
